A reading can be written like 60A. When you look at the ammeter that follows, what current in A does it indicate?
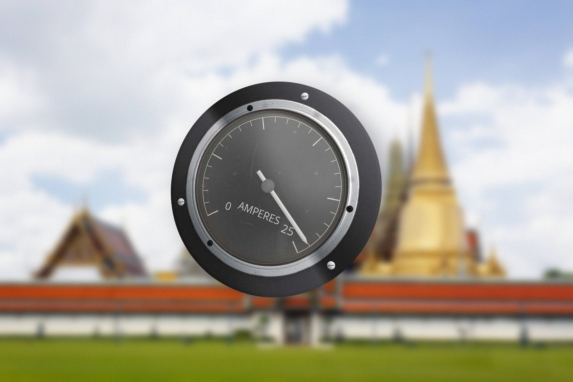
24A
